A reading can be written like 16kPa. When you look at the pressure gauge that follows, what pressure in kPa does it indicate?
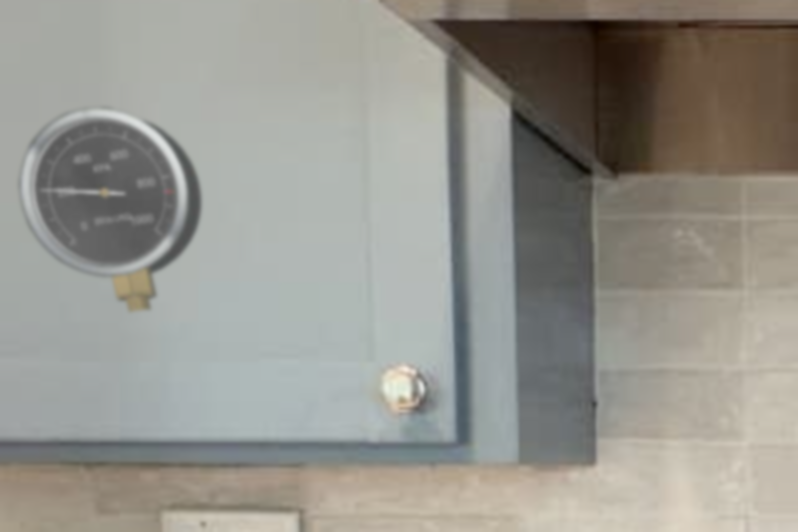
200kPa
